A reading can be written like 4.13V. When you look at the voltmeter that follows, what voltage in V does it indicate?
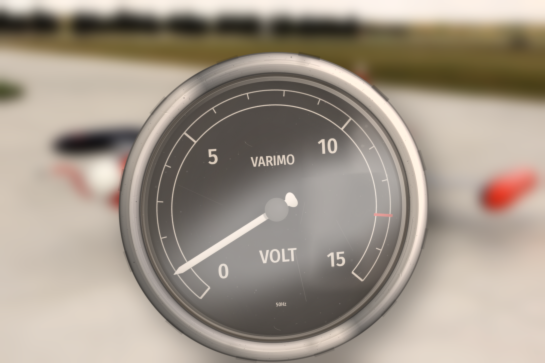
1V
